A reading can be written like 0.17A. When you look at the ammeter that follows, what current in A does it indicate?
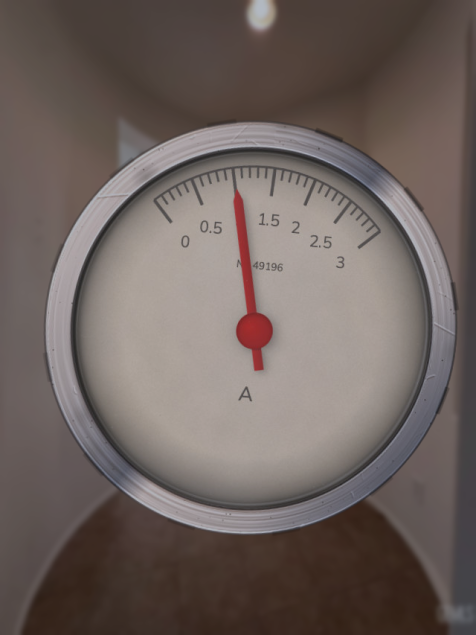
1A
